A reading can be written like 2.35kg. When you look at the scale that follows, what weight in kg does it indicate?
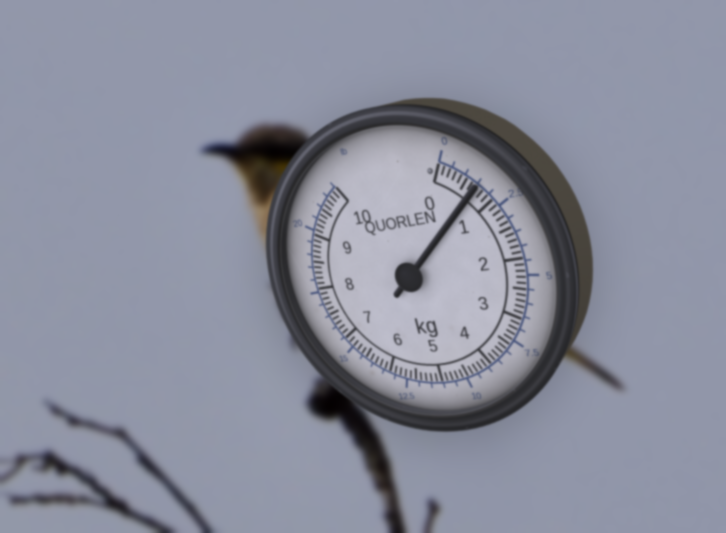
0.7kg
